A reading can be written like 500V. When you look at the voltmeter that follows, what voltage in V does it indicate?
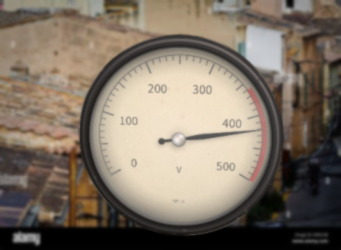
420V
